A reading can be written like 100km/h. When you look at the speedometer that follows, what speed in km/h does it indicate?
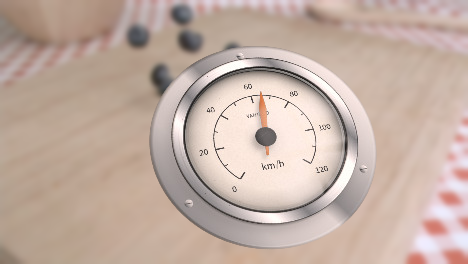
65km/h
